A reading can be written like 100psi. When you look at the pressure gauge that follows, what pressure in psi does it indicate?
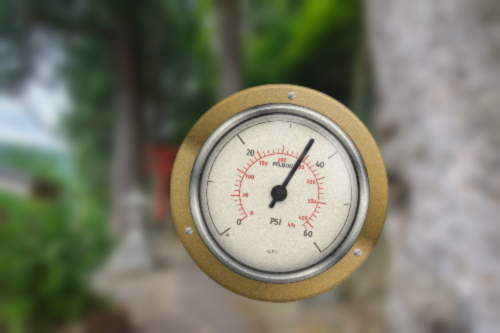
35psi
